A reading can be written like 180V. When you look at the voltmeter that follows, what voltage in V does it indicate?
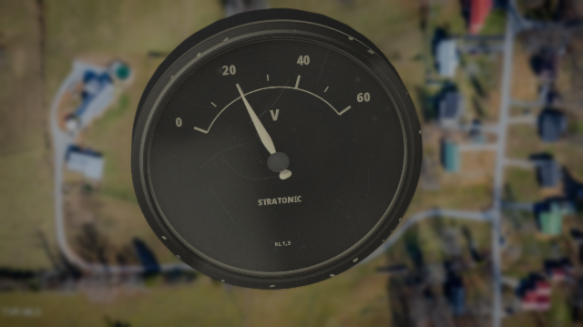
20V
